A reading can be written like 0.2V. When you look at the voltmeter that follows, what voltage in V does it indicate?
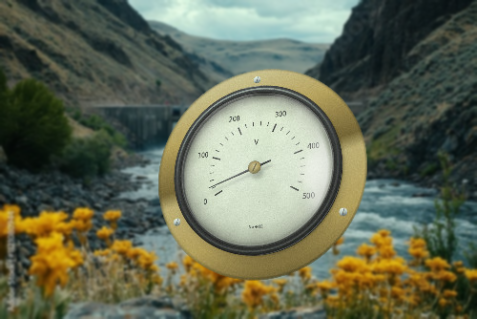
20V
